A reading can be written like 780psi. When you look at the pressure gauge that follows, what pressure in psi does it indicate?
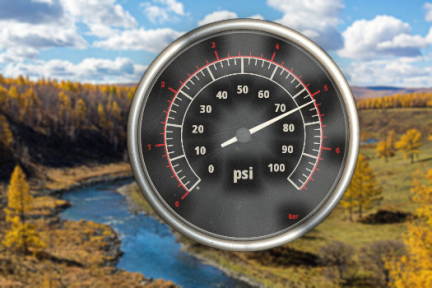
74psi
